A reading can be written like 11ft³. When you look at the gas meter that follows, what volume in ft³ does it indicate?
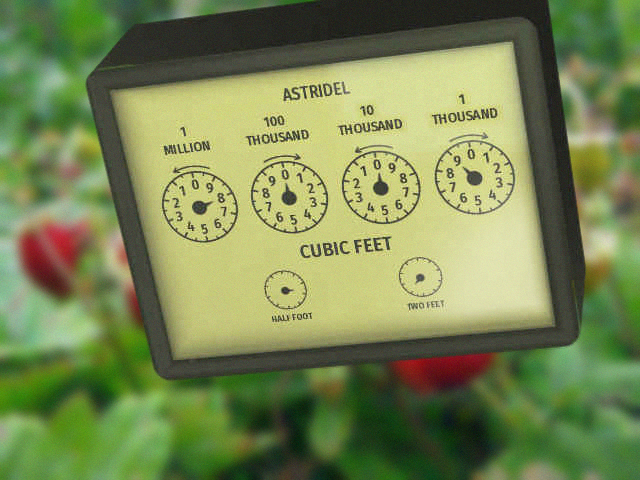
799900ft³
